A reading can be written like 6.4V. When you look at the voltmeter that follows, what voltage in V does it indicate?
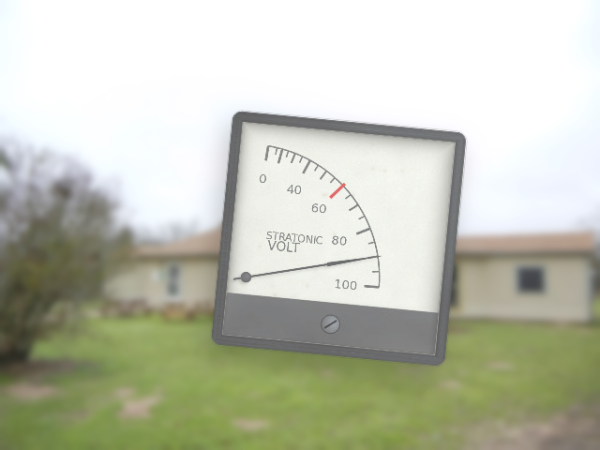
90V
